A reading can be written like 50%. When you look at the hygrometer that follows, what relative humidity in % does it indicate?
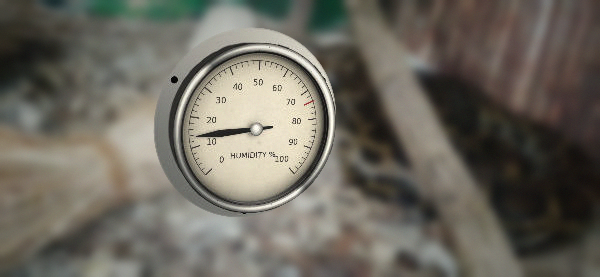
14%
